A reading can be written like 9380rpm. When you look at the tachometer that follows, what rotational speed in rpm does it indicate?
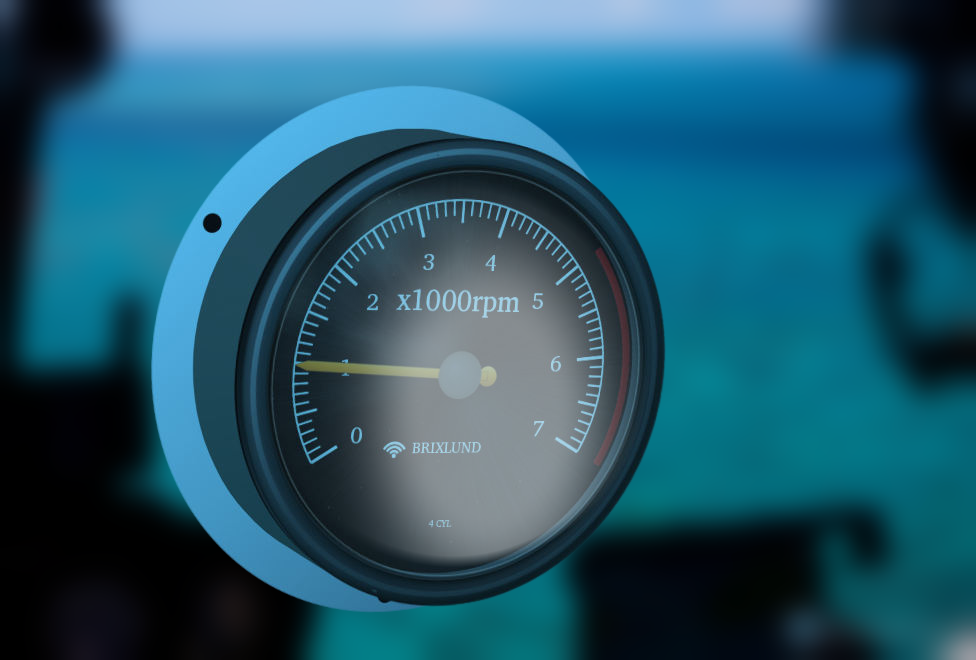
1000rpm
